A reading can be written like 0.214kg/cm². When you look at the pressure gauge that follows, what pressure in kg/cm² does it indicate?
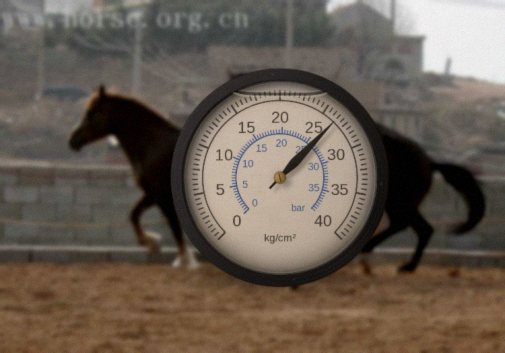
26.5kg/cm²
